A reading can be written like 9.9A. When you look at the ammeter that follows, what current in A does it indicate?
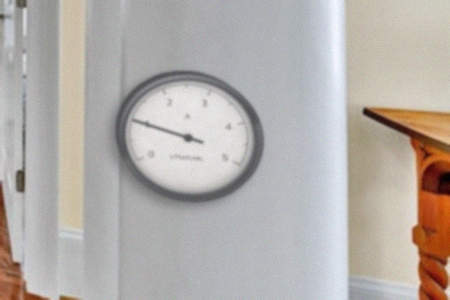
1A
